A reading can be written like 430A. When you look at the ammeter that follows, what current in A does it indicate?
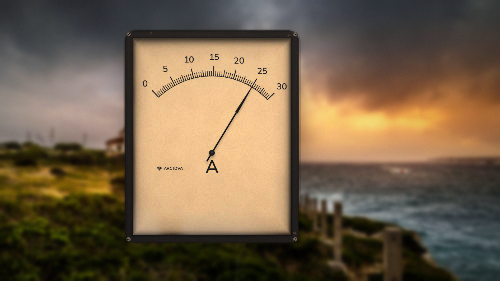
25A
